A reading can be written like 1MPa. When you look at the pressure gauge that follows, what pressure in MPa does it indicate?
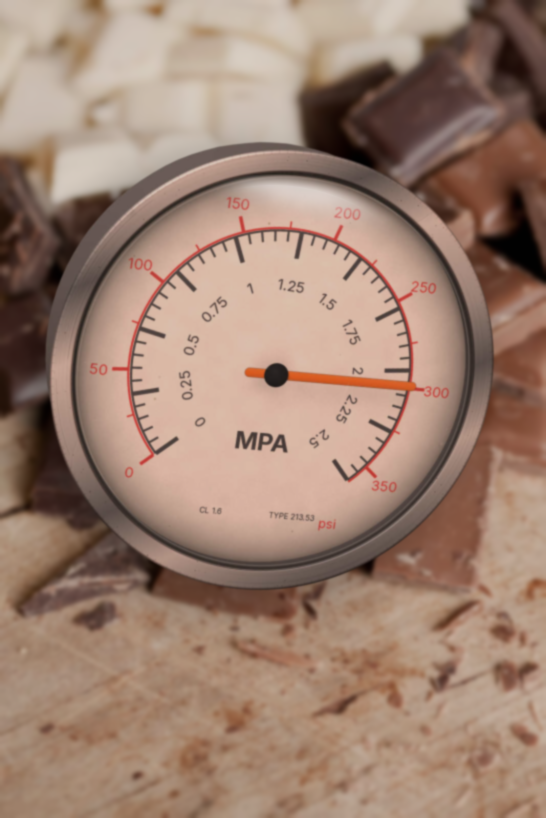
2.05MPa
